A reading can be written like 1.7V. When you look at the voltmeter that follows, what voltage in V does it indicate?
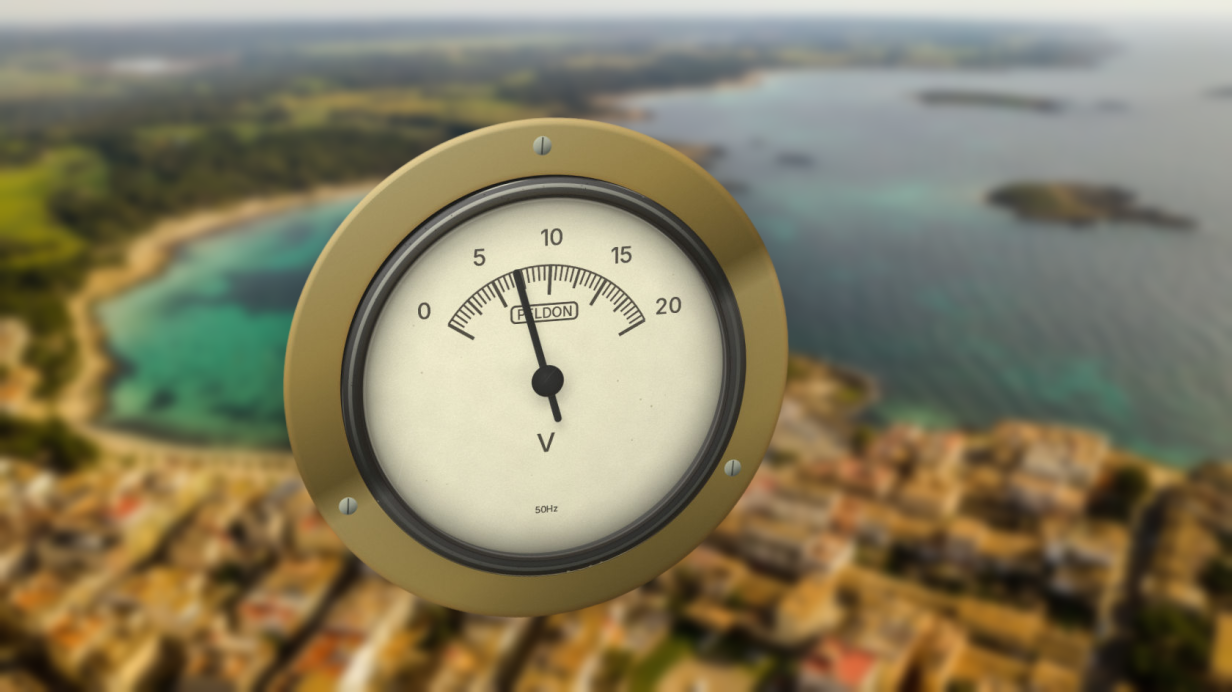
7V
